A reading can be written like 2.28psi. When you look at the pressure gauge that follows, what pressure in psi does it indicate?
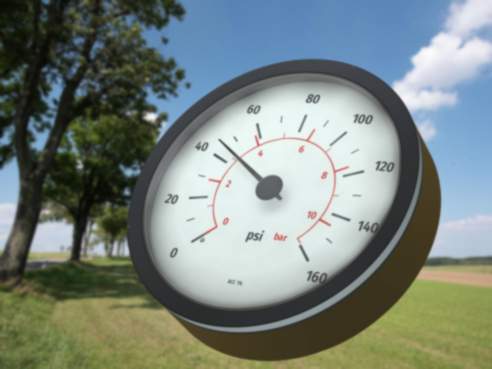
45psi
